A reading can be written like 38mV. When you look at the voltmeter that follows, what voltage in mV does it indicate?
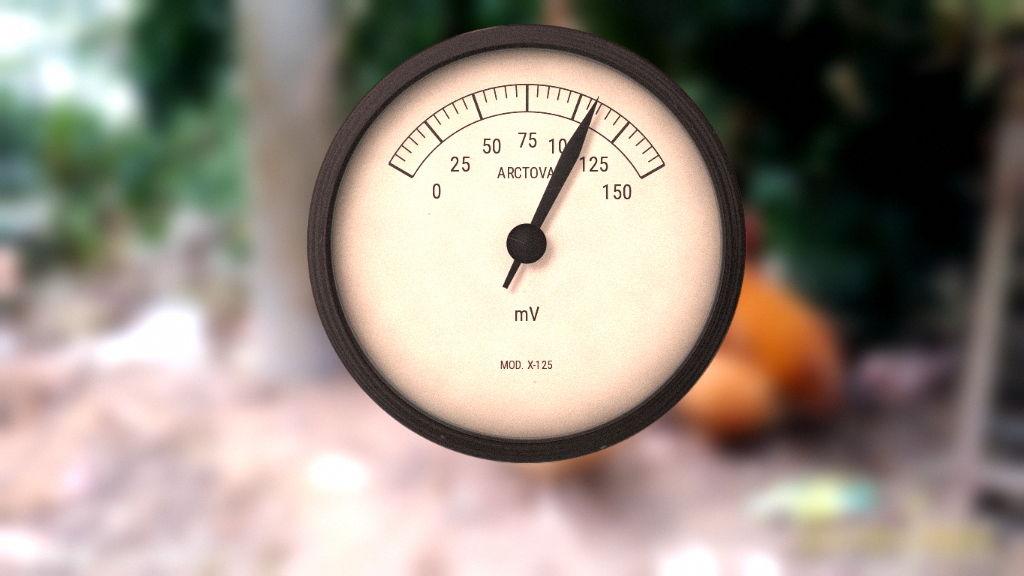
107.5mV
